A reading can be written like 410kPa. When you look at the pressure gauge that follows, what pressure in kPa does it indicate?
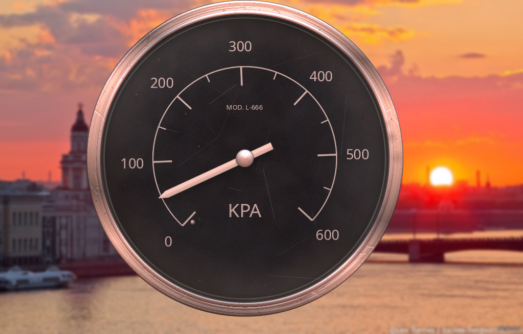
50kPa
